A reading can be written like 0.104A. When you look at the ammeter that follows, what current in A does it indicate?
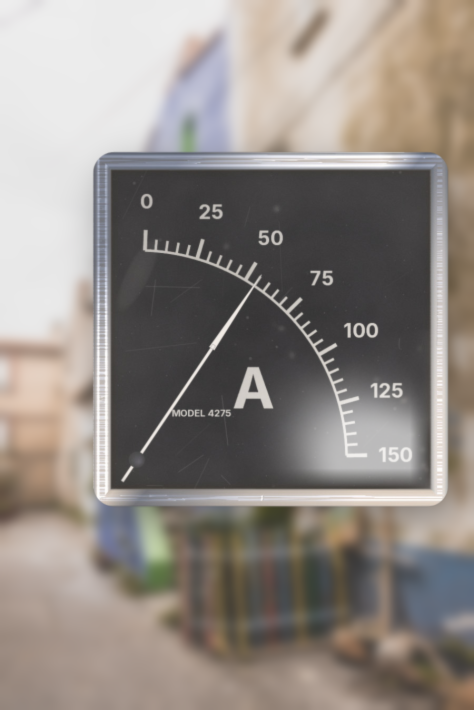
55A
